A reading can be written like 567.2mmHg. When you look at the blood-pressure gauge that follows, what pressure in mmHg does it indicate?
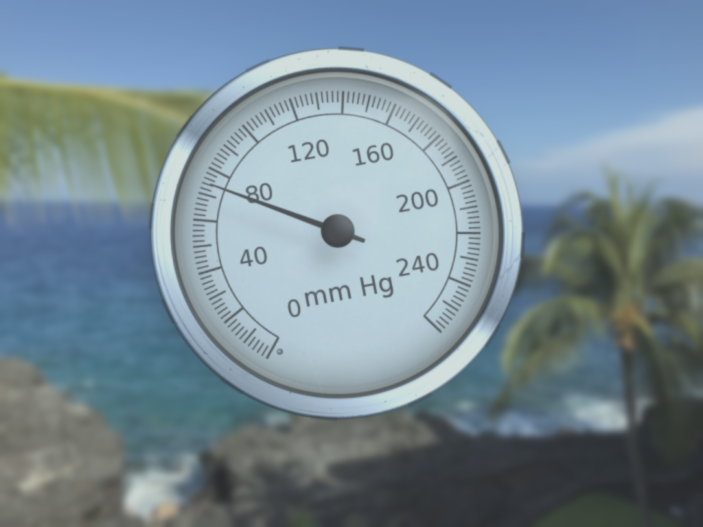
74mmHg
